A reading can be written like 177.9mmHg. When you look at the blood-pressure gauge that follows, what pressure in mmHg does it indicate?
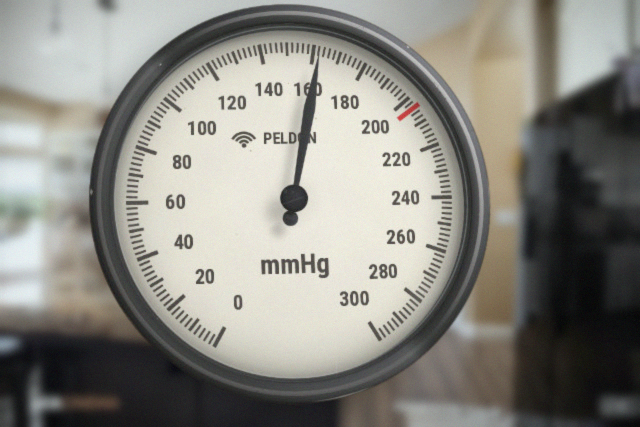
162mmHg
